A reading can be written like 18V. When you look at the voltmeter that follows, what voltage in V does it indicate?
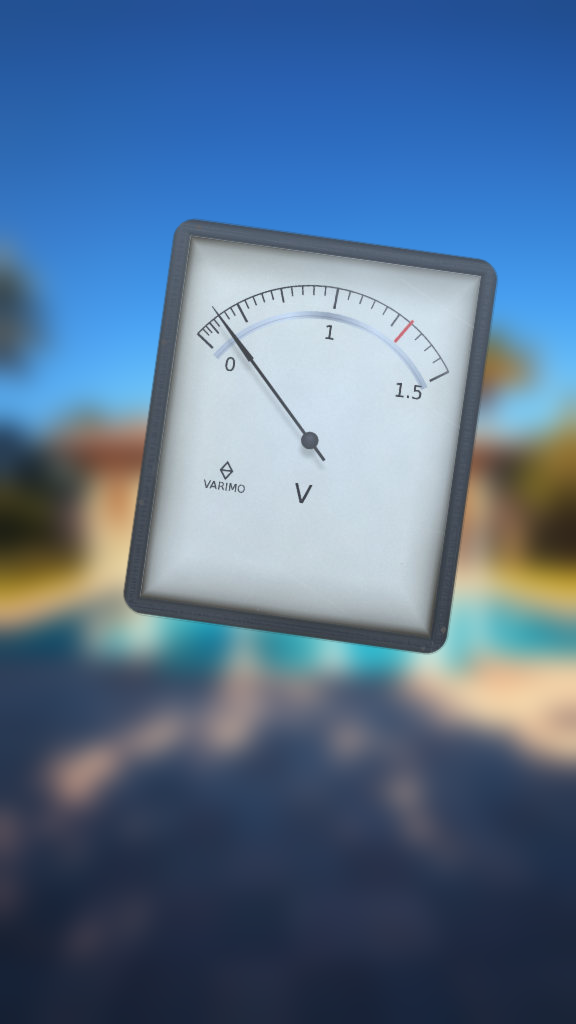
0.35V
